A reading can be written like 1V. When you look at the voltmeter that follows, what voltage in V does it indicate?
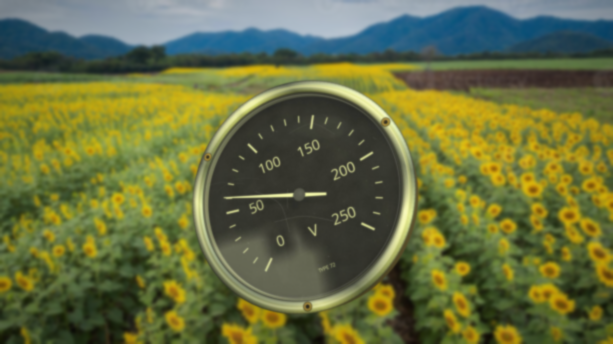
60V
